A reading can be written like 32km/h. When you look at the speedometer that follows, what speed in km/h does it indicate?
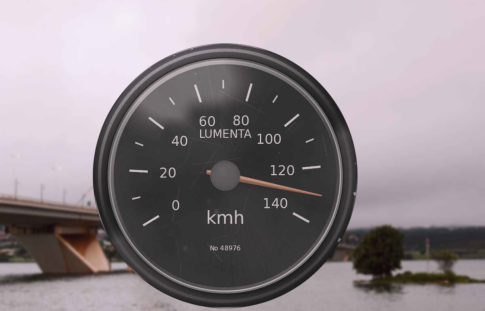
130km/h
